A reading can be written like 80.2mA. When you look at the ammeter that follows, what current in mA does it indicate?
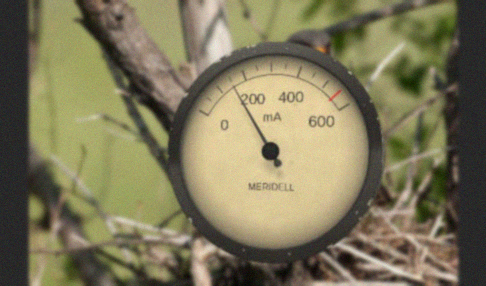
150mA
